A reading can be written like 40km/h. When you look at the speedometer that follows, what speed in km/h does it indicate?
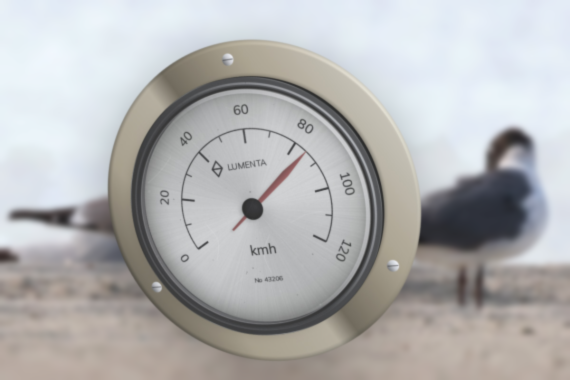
85km/h
